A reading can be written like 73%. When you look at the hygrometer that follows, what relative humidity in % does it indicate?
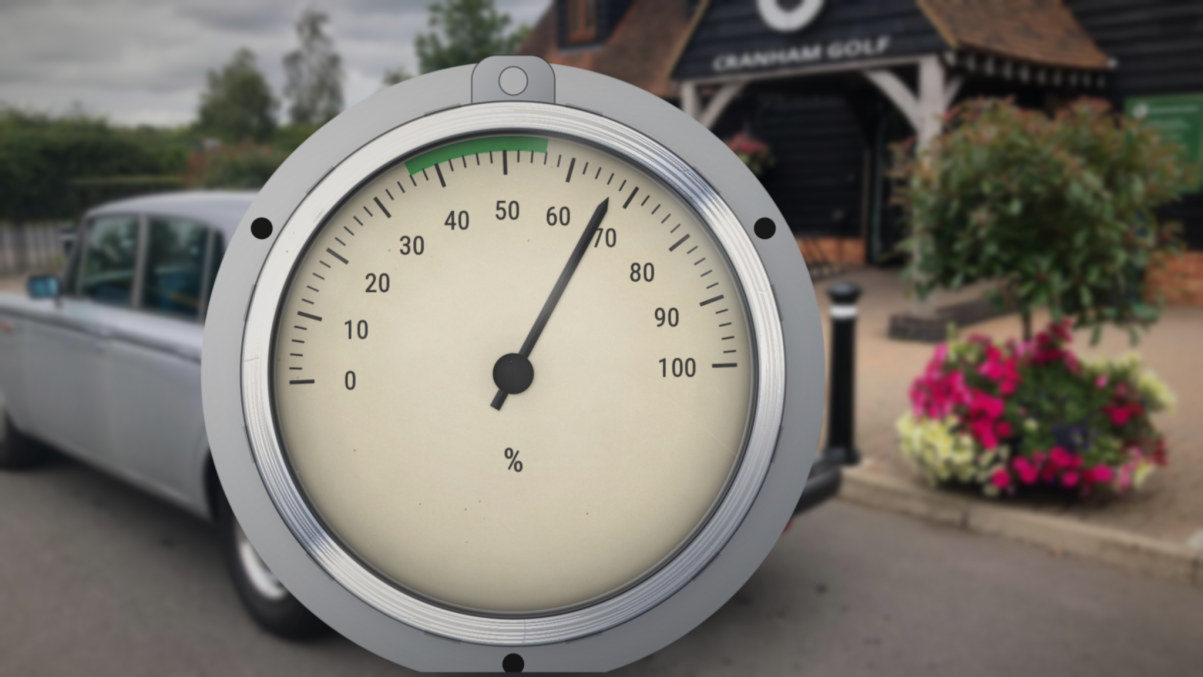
67%
